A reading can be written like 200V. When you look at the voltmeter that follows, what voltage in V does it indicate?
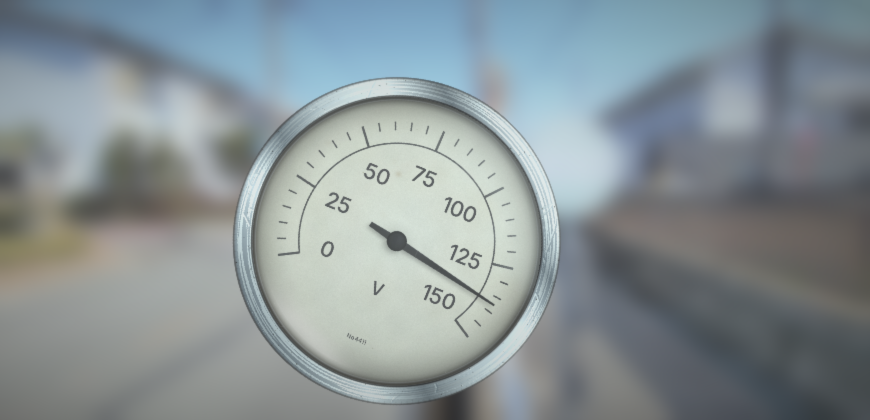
137.5V
